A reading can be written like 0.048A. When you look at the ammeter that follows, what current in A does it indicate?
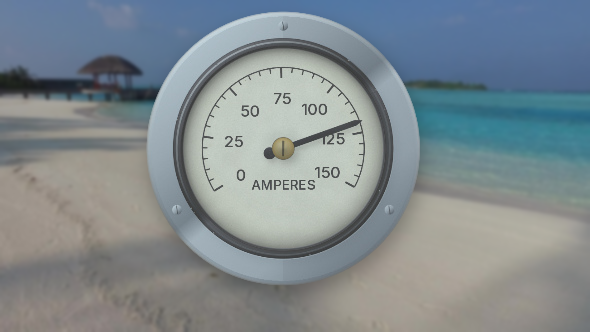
120A
